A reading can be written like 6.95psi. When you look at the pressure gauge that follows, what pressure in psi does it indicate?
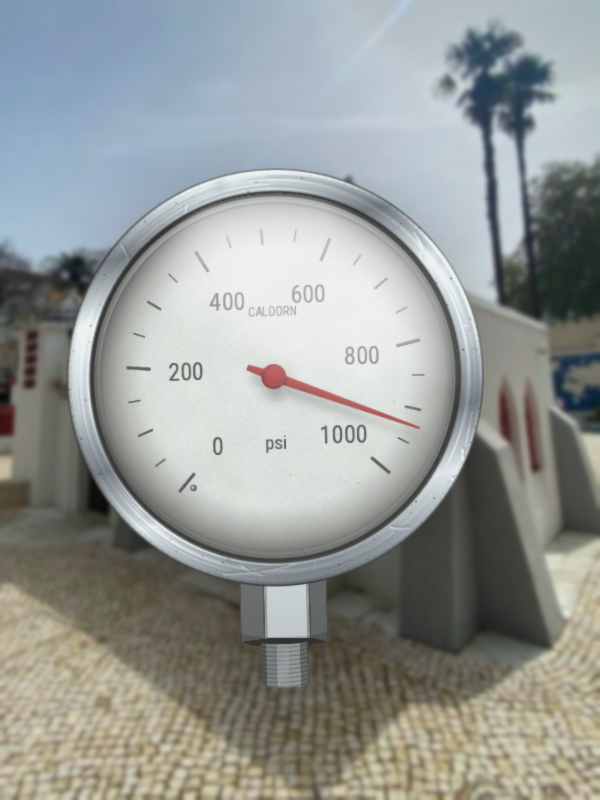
925psi
